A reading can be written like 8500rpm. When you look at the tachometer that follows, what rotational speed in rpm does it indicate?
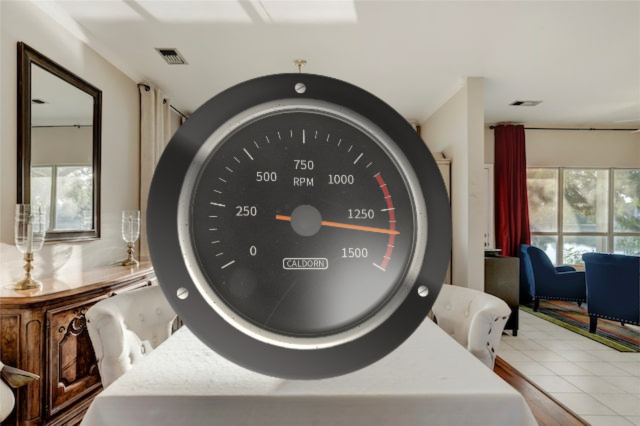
1350rpm
